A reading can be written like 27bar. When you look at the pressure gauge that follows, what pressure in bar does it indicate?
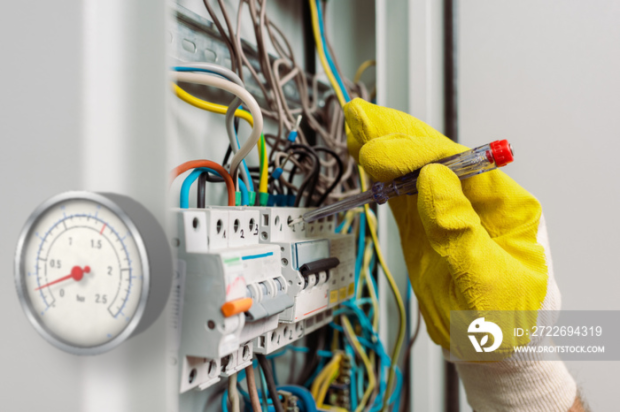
0.2bar
